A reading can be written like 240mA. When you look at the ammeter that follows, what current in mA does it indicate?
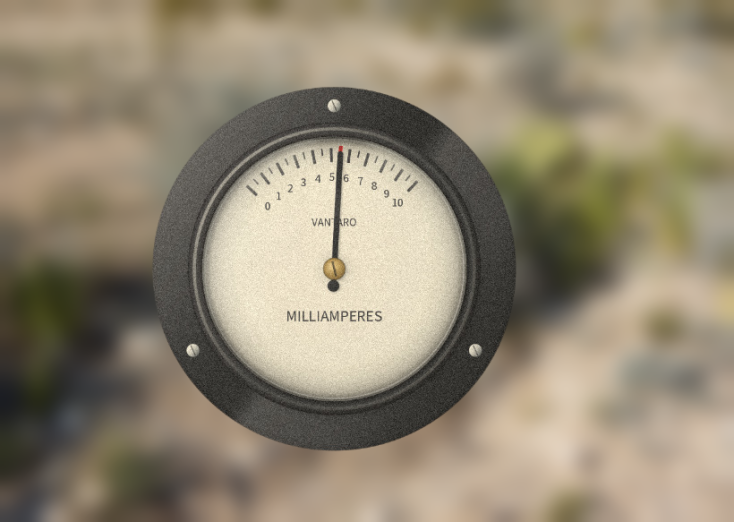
5.5mA
